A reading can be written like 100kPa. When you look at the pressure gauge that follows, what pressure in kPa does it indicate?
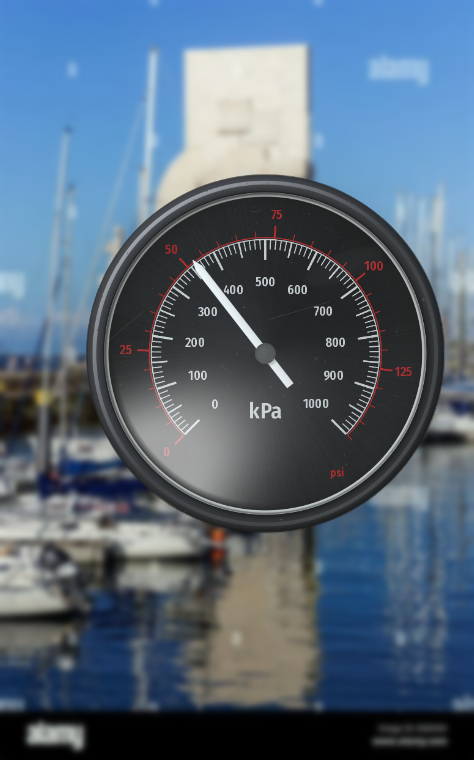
360kPa
